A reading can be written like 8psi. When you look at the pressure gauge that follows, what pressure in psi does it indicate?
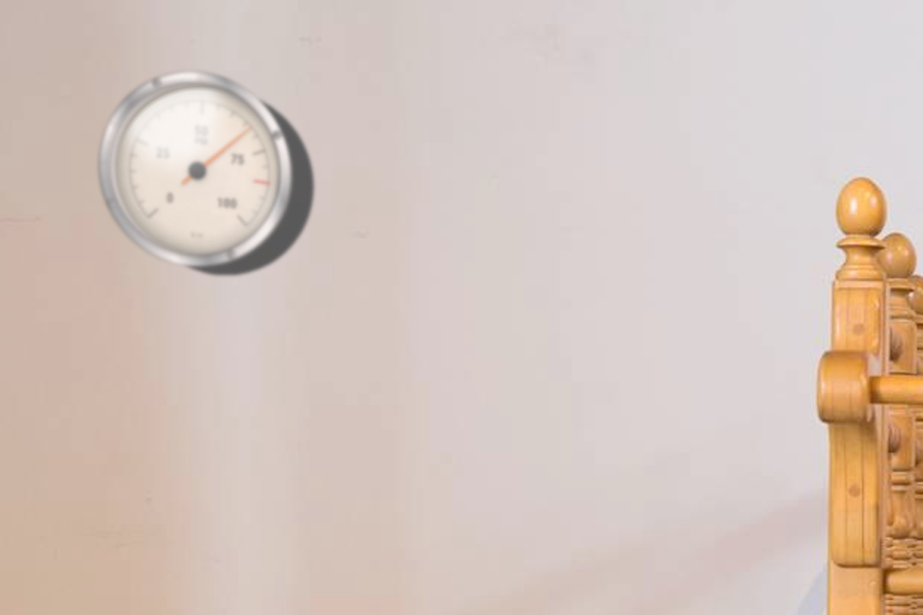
67.5psi
